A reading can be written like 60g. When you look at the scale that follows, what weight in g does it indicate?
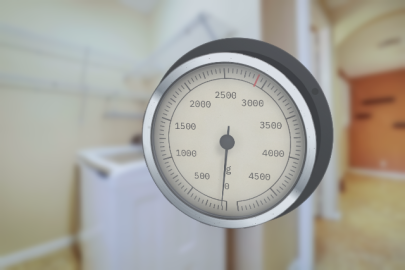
50g
